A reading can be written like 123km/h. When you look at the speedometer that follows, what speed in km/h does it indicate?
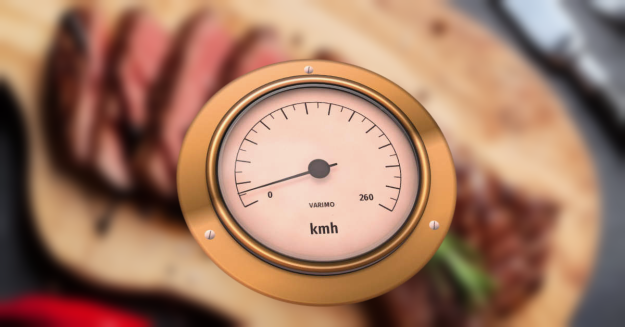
10km/h
